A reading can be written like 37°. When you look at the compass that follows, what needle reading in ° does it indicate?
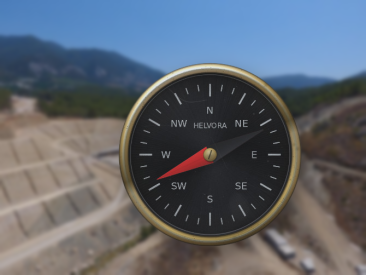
245°
